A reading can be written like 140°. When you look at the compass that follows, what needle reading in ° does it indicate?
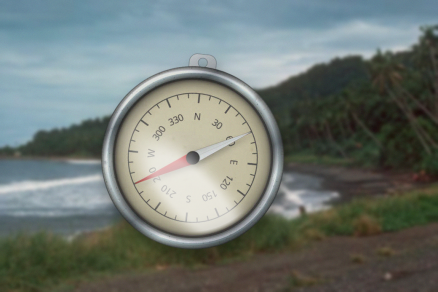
240°
